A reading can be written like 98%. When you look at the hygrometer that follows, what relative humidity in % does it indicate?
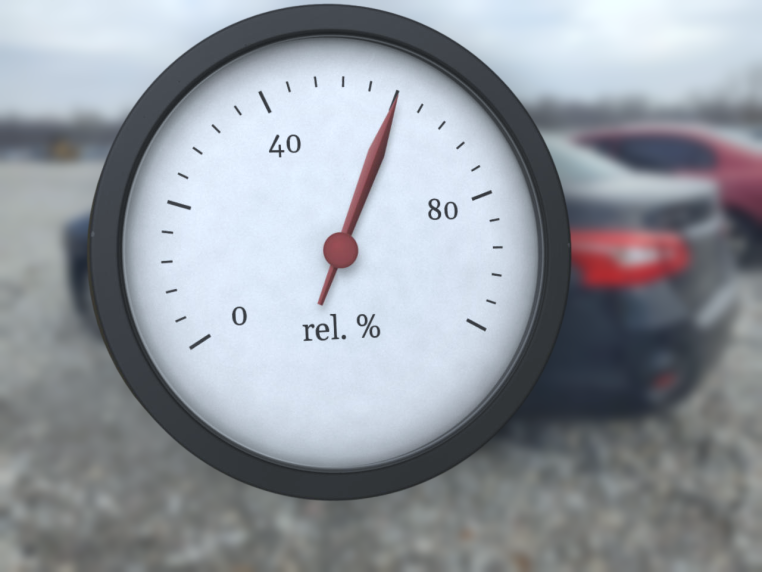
60%
